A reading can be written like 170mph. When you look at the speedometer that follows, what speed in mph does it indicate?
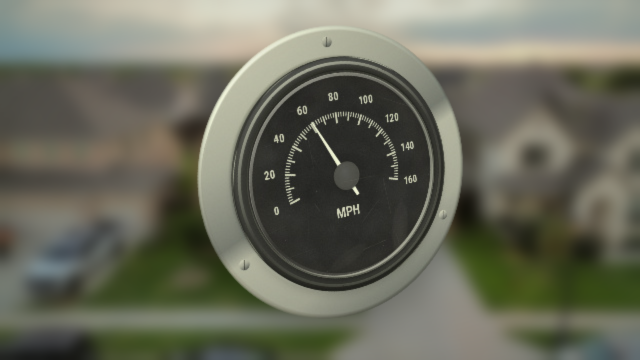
60mph
